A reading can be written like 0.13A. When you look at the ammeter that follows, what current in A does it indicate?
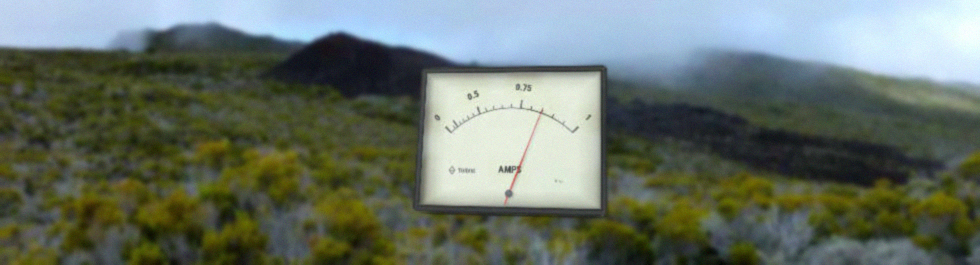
0.85A
